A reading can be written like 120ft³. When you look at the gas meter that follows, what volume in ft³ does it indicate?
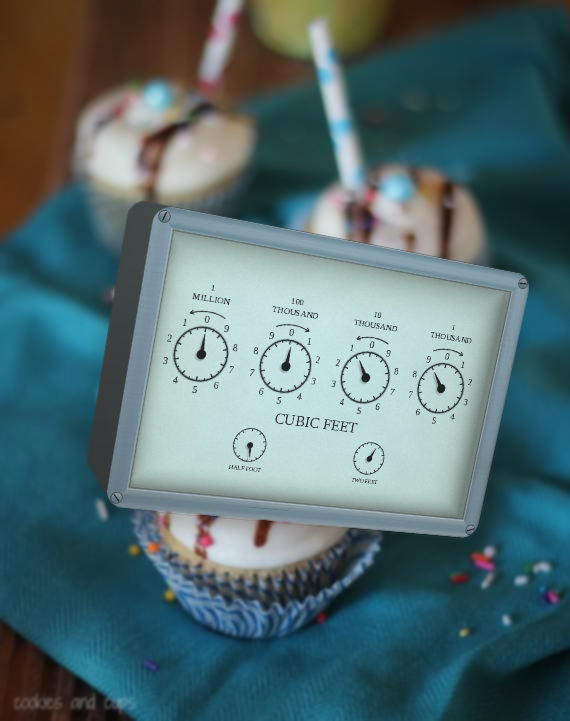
900ft³
